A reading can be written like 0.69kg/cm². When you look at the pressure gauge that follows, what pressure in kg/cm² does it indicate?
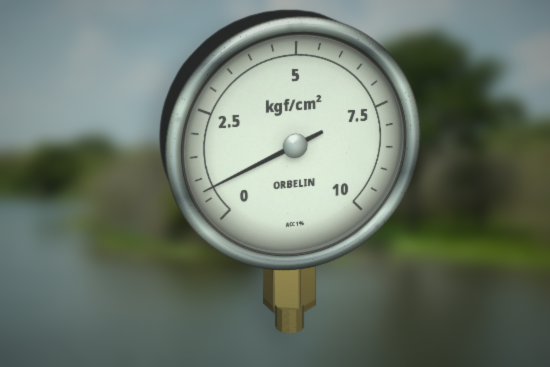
0.75kg/cm²
